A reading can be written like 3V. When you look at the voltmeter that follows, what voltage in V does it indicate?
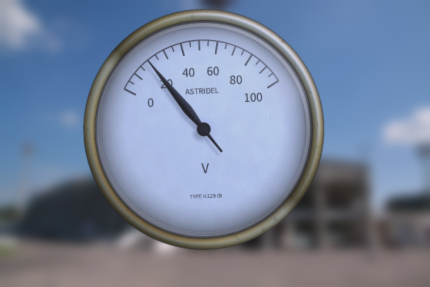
20V
